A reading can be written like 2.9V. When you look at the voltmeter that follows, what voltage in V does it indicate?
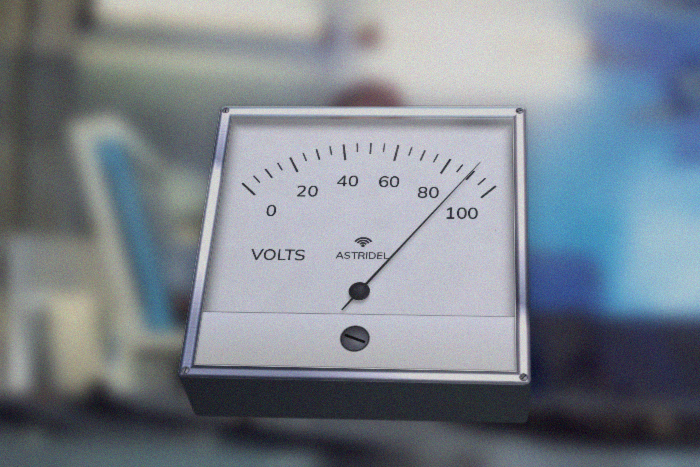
90V
